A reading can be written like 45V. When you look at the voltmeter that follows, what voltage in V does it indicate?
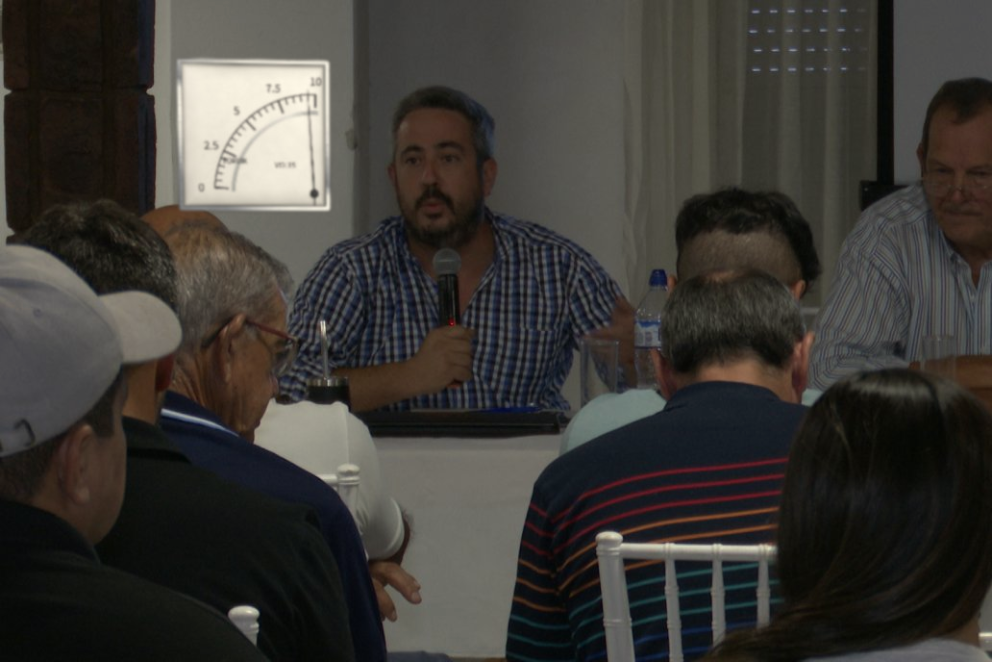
9.5V
